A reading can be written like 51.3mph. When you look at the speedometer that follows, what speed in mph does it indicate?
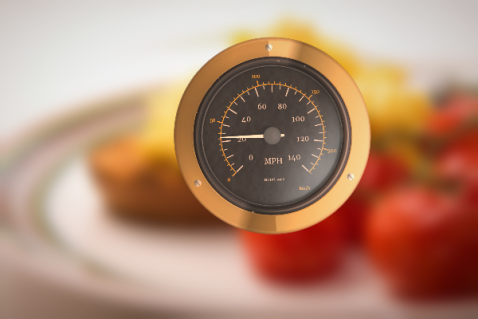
22.5mph
